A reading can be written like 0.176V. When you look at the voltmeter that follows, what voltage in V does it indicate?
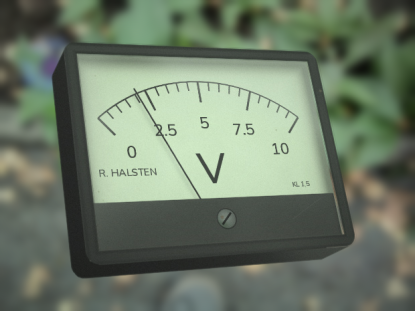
2V
